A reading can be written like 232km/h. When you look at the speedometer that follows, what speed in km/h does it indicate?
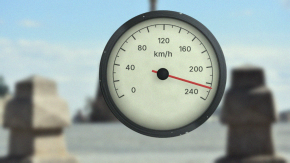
225km/h
